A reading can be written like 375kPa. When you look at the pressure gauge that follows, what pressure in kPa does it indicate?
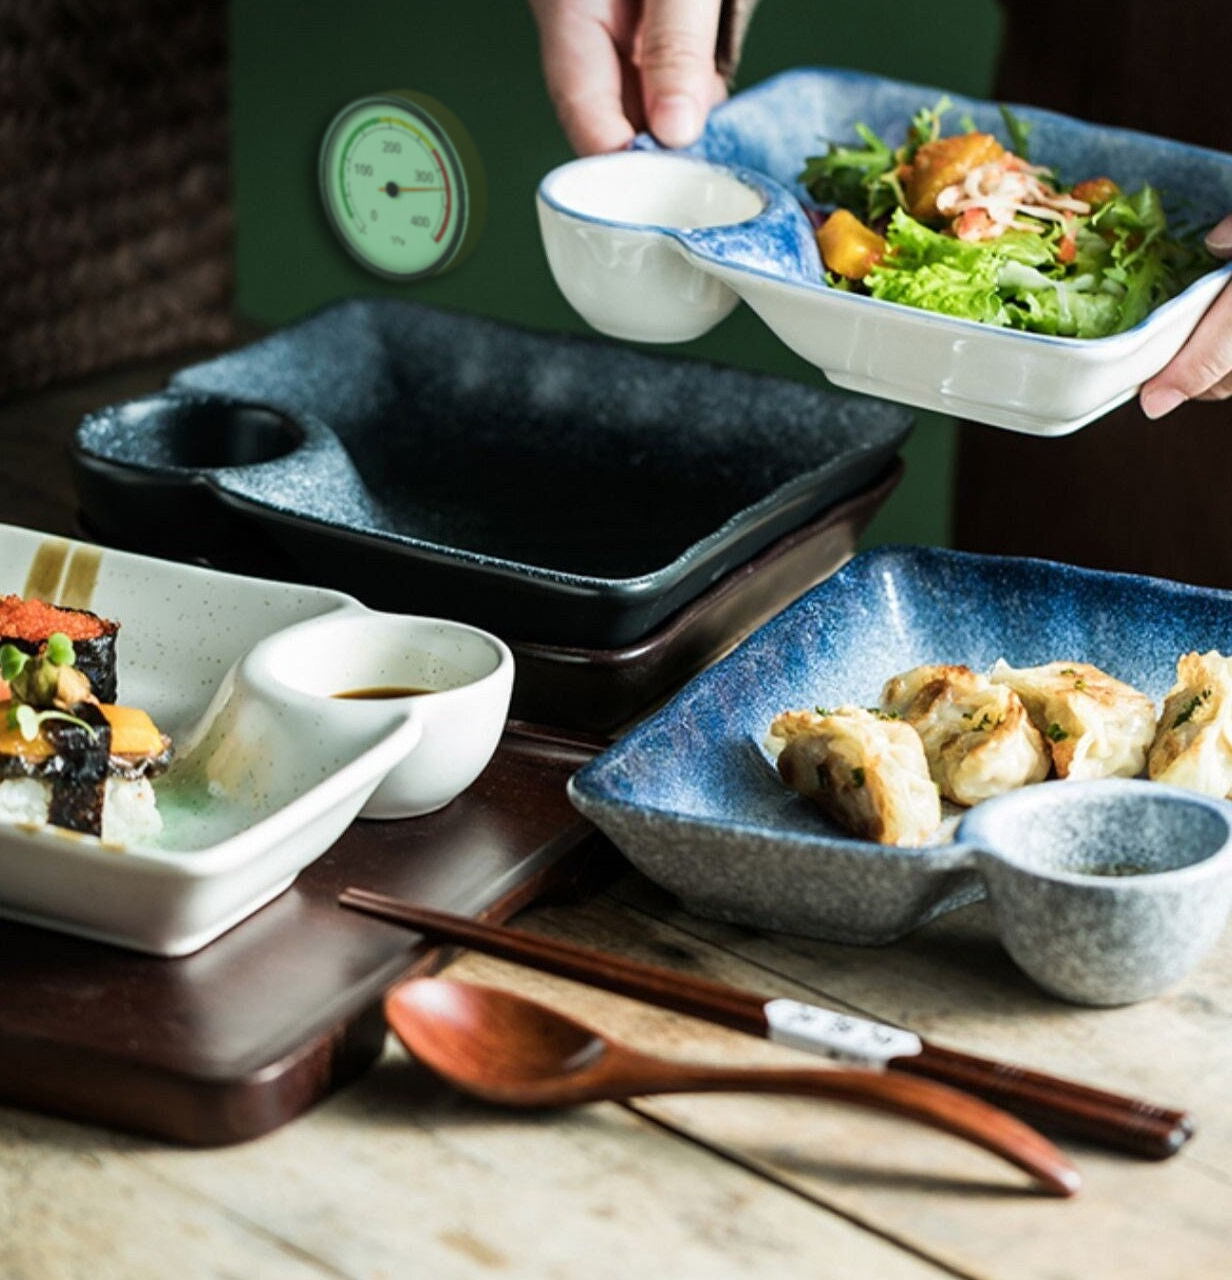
325kPa
